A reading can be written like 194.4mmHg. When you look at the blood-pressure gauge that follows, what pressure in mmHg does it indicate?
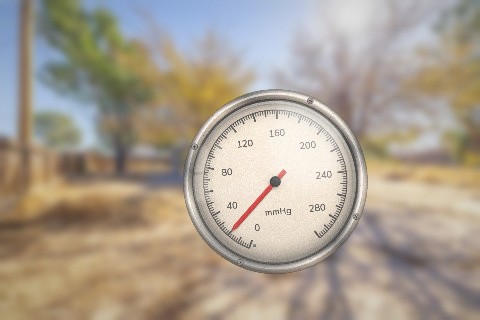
20mmHg
